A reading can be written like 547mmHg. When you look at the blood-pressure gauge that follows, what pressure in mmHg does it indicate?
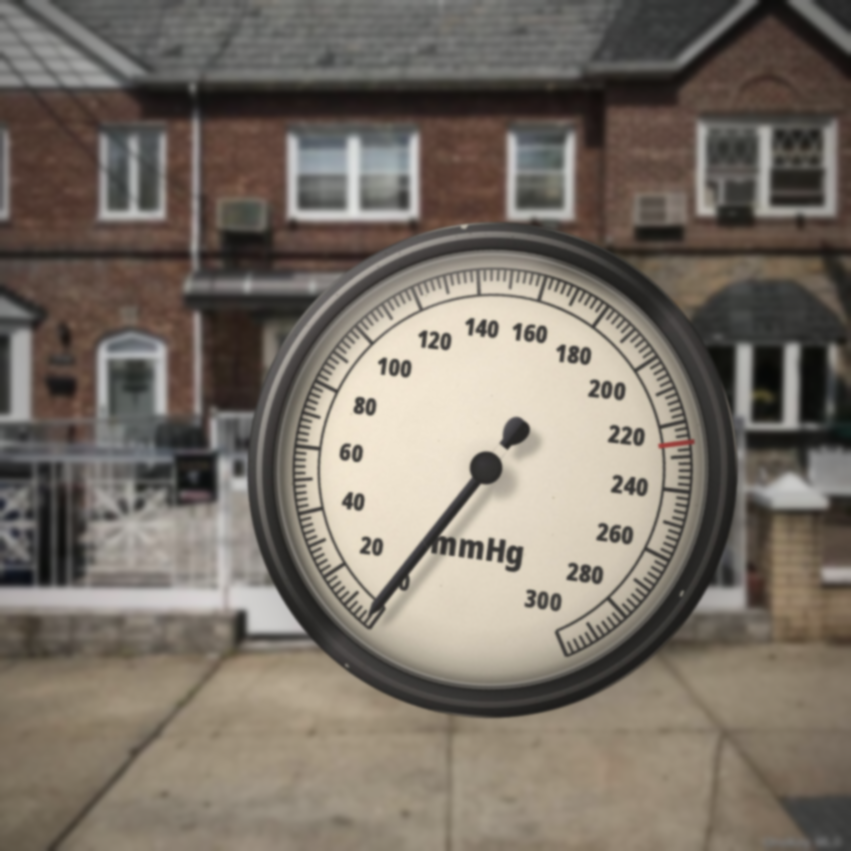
2mmHg
